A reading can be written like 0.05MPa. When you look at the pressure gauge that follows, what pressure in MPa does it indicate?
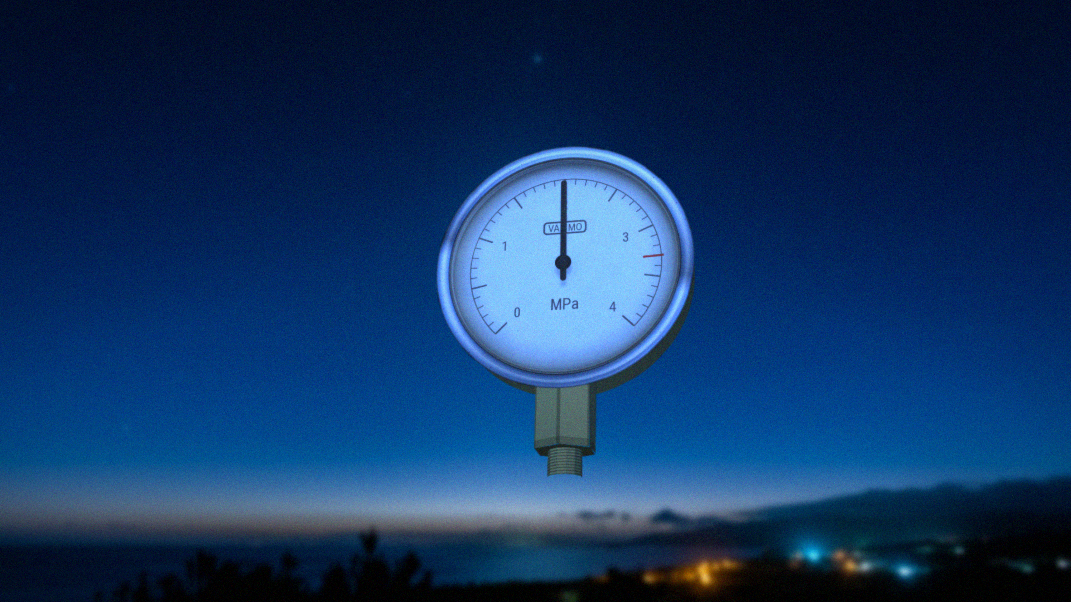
2MPa
